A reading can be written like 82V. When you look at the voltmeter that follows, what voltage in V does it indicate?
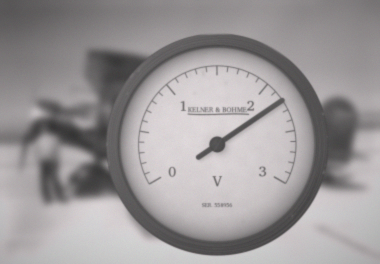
2.2V
